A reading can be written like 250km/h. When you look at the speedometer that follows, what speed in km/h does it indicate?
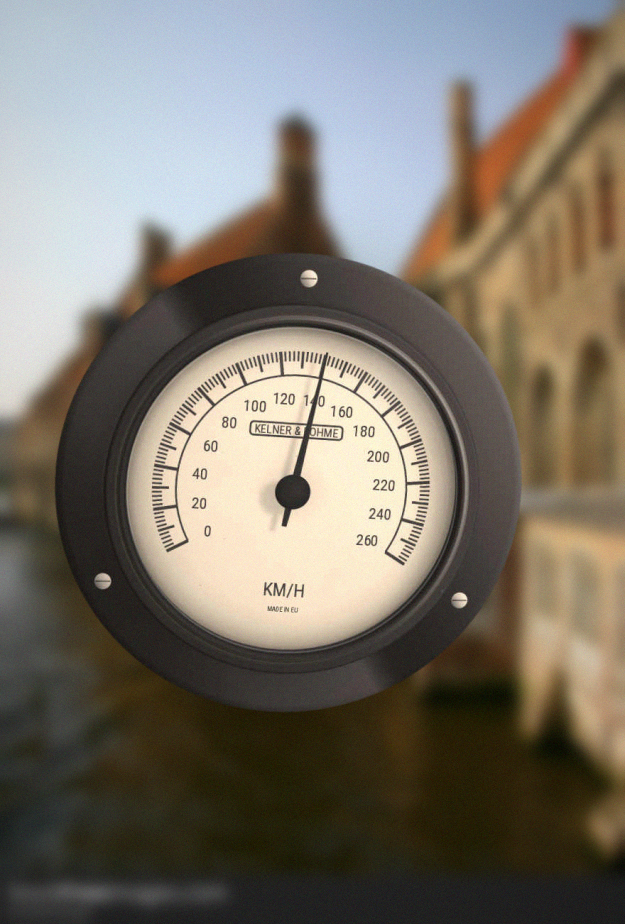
140km/h
